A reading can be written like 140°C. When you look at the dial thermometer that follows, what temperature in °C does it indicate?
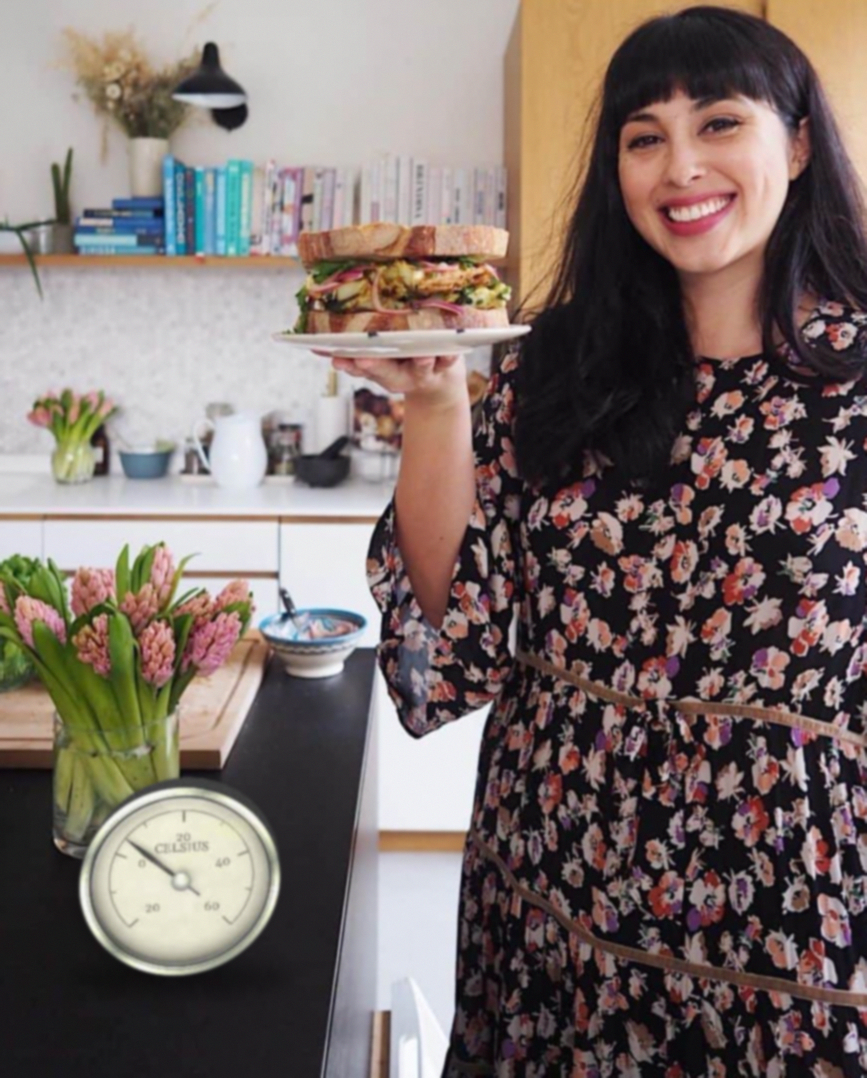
5°C
